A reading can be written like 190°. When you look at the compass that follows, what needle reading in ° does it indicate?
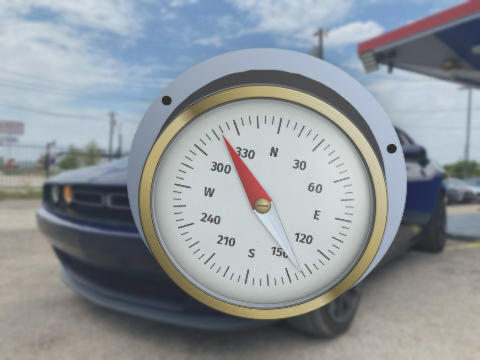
320°
